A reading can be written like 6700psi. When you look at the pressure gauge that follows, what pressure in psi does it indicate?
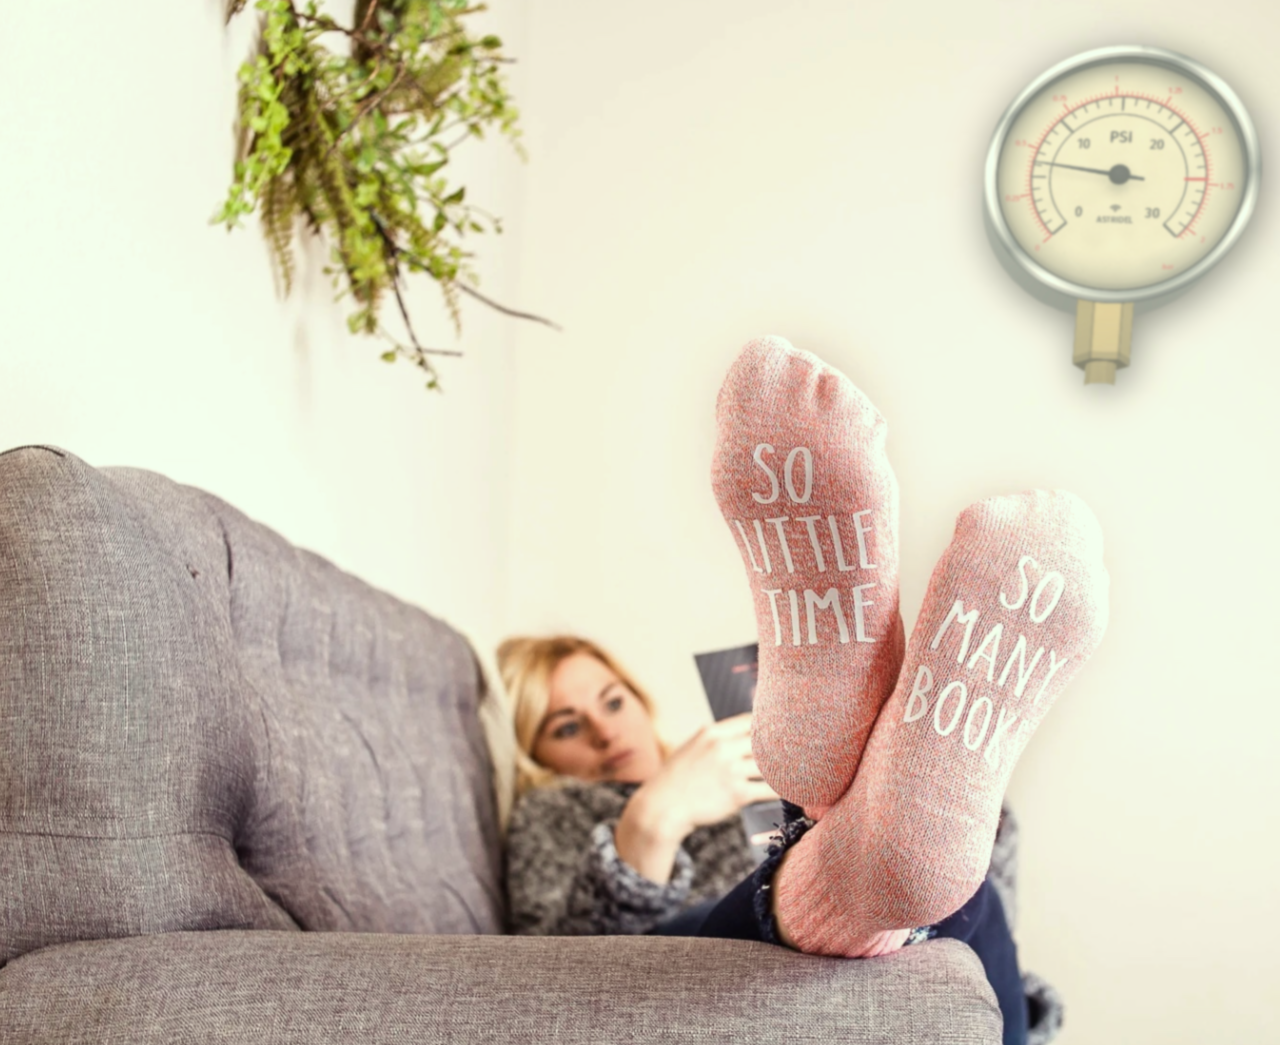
6psi
